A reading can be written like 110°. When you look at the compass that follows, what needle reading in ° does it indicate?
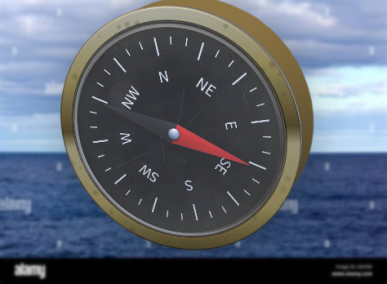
120°
